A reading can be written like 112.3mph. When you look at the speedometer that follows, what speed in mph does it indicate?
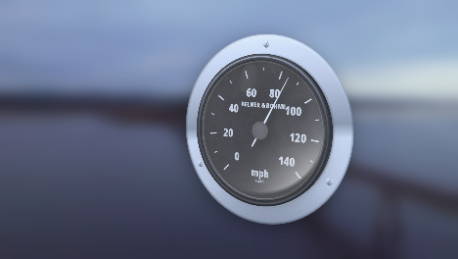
85mph
